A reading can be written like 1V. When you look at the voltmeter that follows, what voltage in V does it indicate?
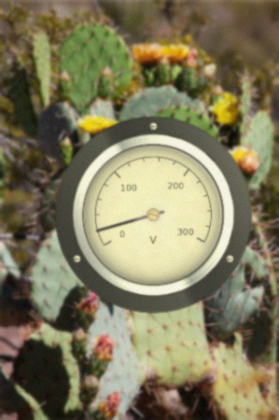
20V
